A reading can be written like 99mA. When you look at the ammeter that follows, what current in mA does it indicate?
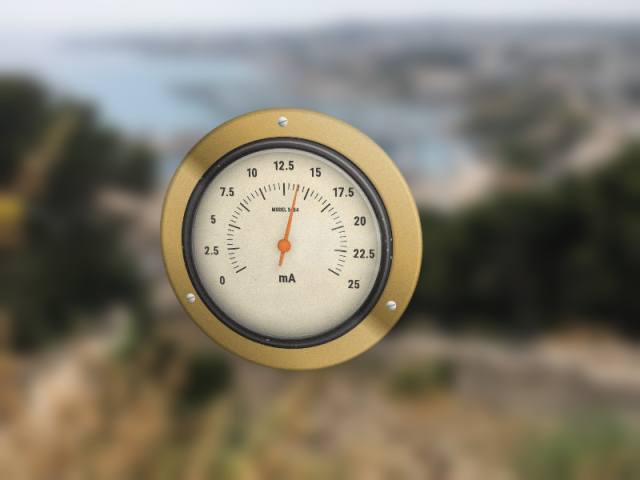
14mA
